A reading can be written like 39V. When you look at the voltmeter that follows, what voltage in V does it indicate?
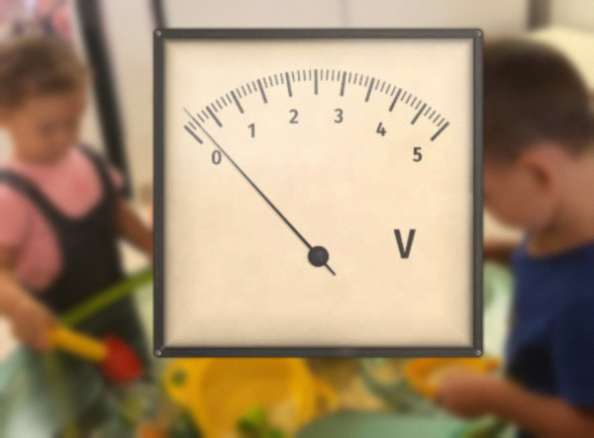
0.2V
